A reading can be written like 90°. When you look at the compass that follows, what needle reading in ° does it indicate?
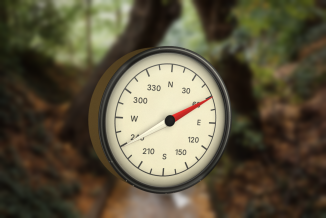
60°
